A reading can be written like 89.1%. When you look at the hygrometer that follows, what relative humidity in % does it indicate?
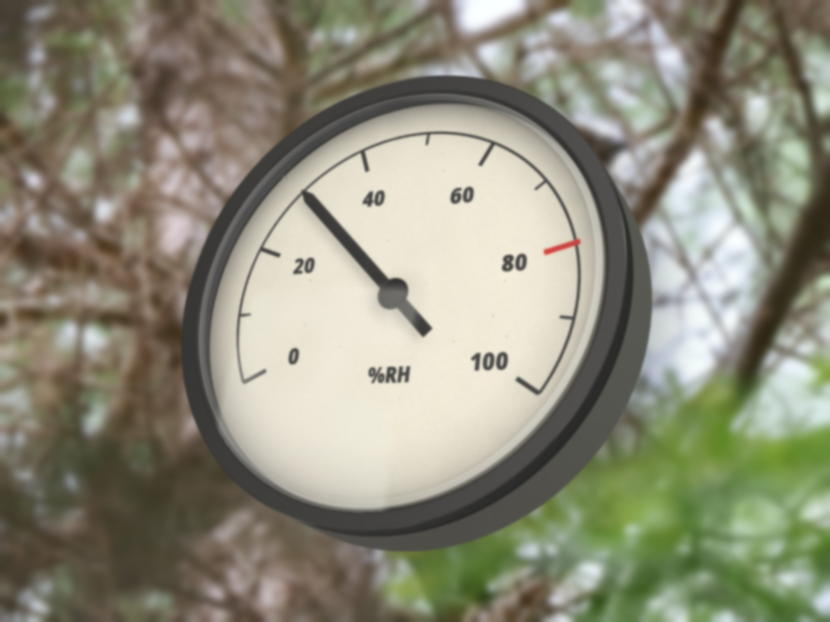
30%
